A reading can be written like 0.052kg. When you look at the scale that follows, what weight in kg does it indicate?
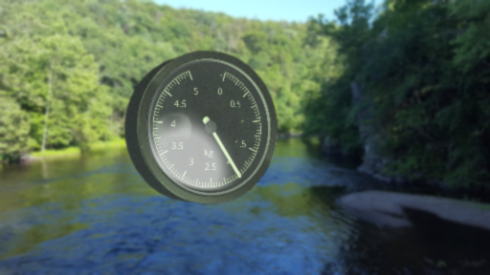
2kg
